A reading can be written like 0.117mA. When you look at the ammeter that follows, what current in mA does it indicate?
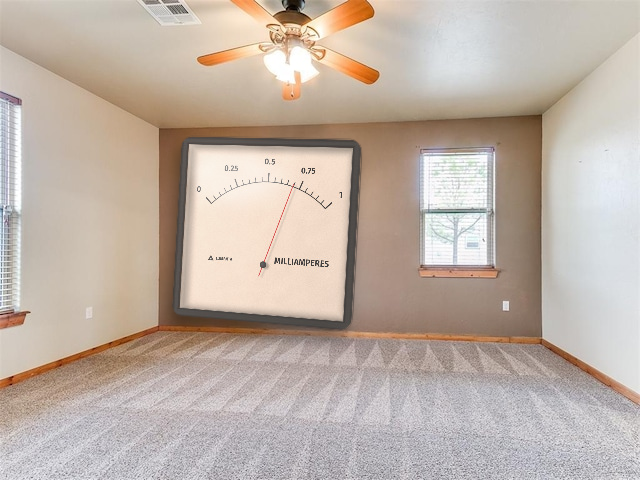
0.7mA
